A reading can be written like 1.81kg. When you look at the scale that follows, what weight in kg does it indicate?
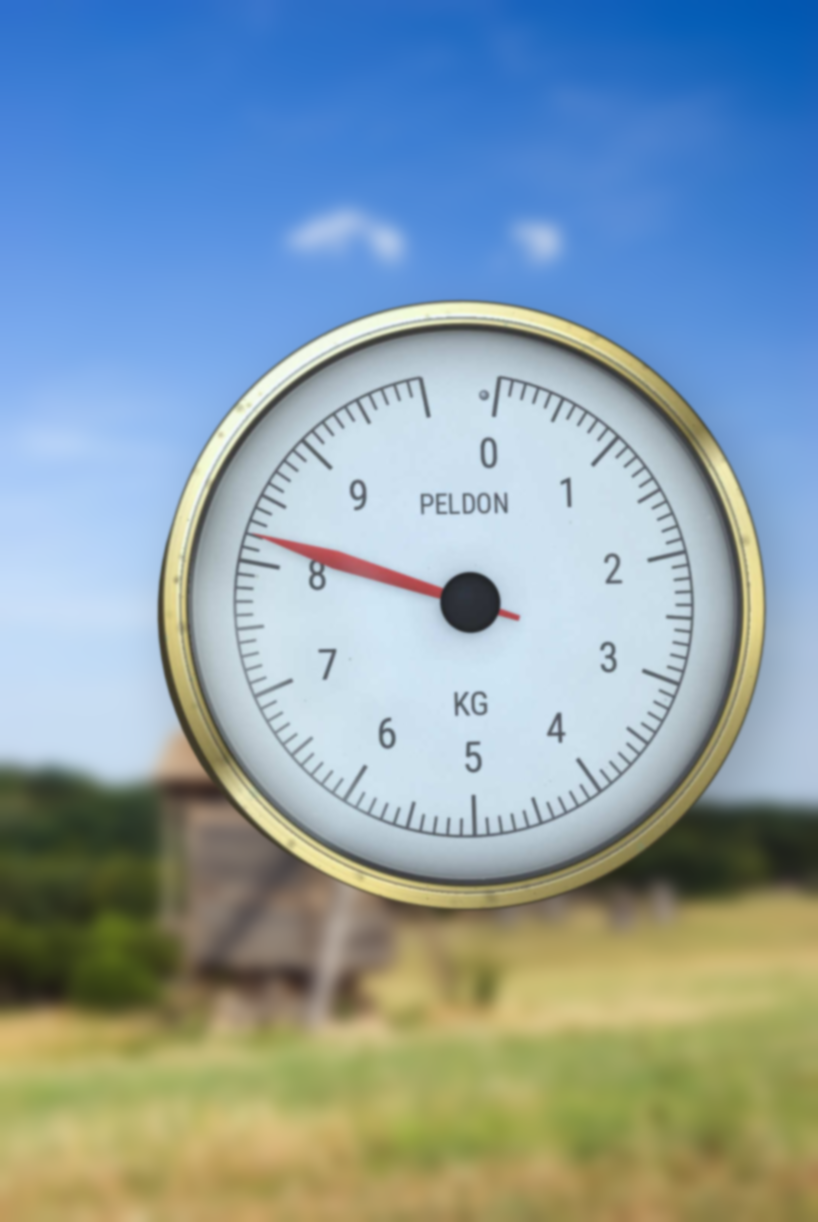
8.2kg
